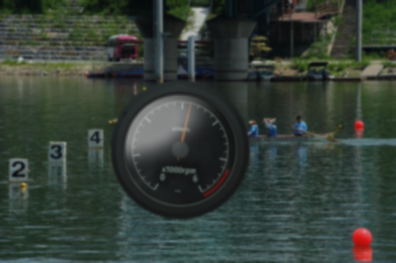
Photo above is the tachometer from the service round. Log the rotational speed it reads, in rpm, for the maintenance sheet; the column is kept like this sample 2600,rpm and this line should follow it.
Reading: 3200,rpm
